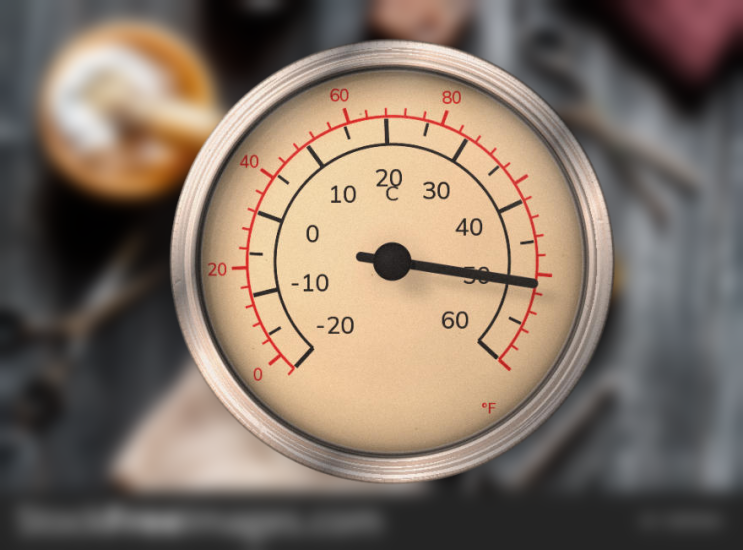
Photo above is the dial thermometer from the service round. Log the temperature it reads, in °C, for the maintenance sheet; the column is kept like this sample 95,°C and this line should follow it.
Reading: 50,°C
